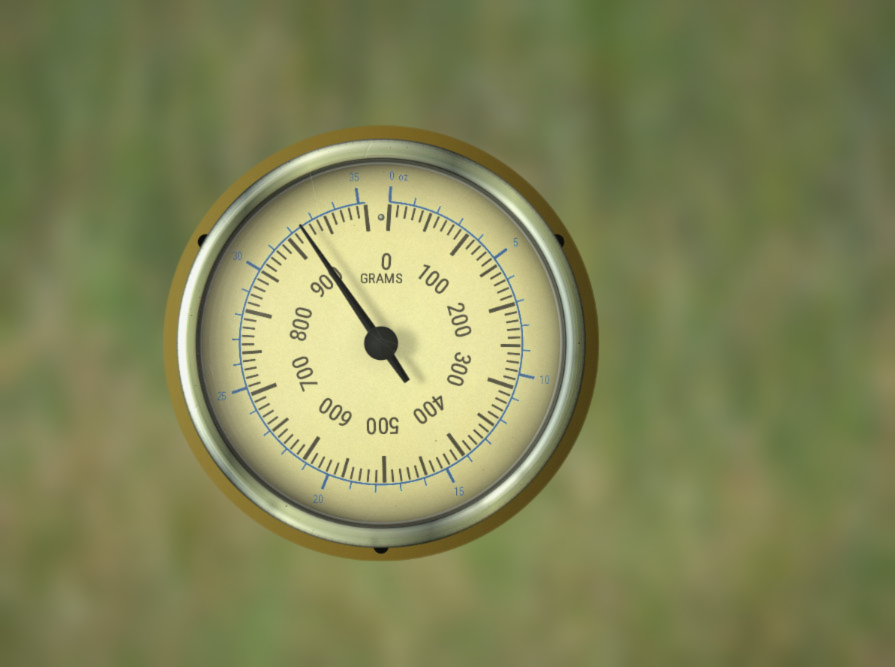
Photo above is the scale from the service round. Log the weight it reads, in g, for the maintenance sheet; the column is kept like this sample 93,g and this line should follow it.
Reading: 920,g
